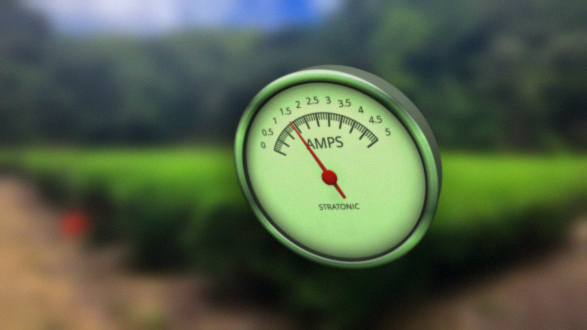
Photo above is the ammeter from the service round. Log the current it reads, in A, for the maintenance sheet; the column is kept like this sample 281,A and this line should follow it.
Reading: 1.5,A
